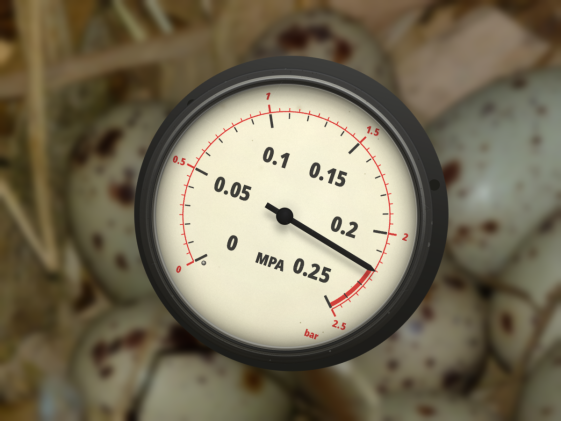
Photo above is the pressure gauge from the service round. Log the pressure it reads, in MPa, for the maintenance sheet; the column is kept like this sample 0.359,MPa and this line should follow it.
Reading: 0.22,MPa
